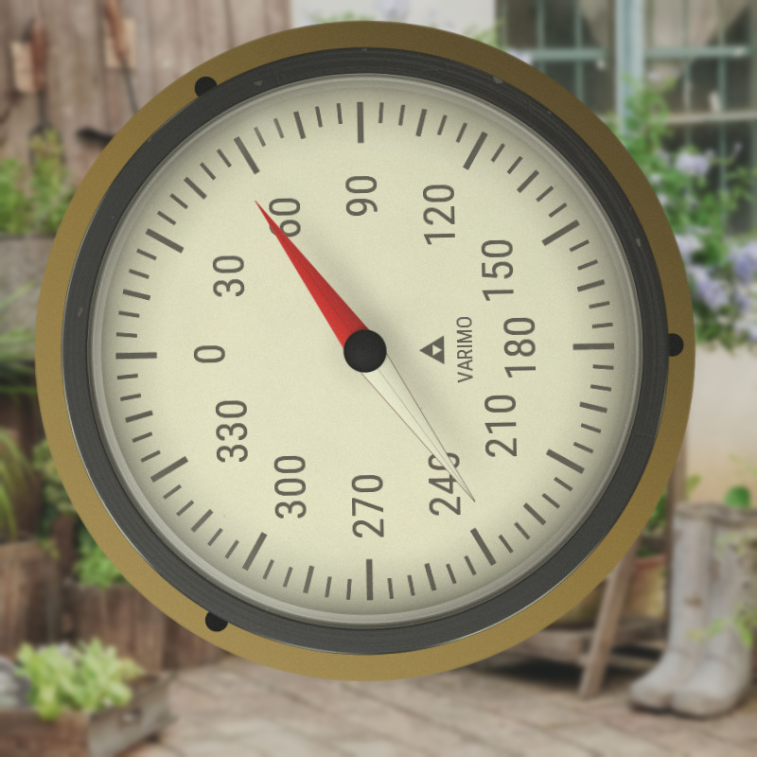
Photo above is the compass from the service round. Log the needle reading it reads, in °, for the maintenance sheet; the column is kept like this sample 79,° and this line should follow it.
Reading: 55,°
